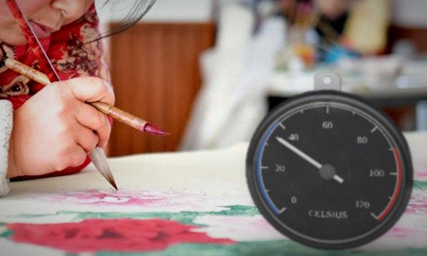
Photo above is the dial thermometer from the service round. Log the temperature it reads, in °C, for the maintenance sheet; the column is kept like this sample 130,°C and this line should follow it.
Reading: 35,°C
